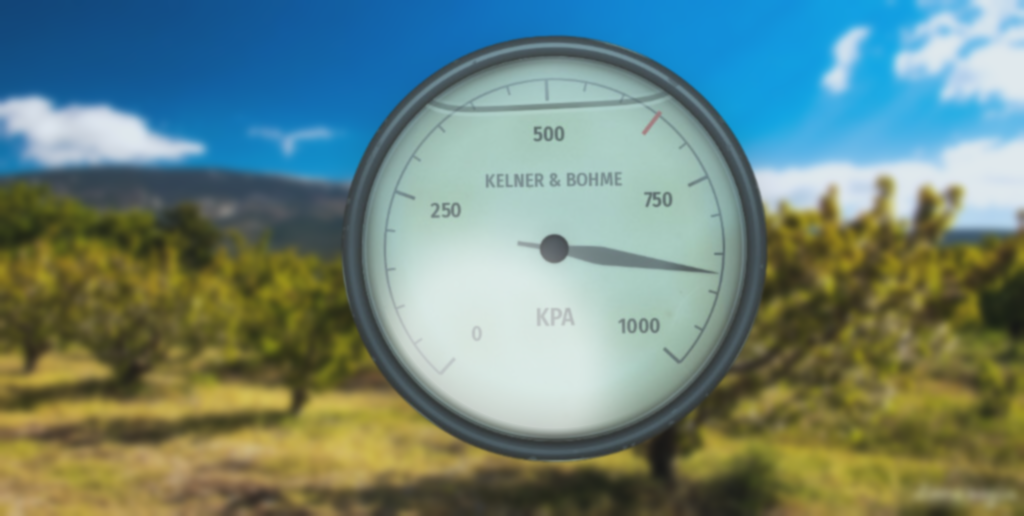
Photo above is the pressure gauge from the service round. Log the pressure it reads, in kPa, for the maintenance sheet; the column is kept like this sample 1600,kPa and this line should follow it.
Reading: 875,kPa
